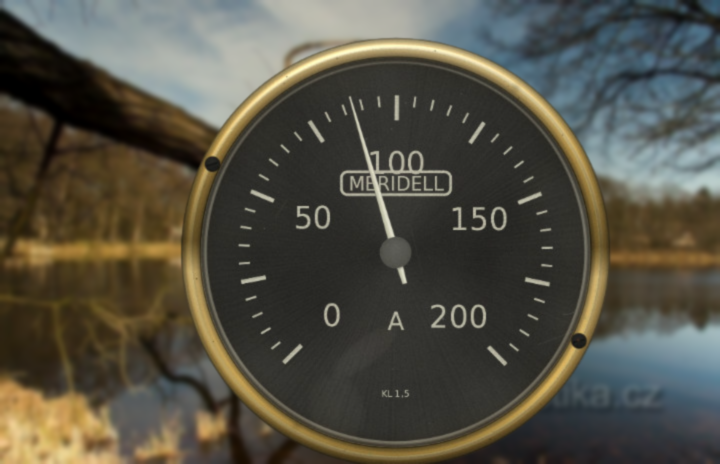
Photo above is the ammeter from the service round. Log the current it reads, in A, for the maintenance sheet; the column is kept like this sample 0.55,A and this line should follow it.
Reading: 87.5,A
